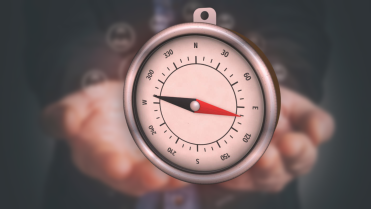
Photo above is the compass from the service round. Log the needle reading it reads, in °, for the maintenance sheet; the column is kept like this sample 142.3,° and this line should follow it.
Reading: 100,°
